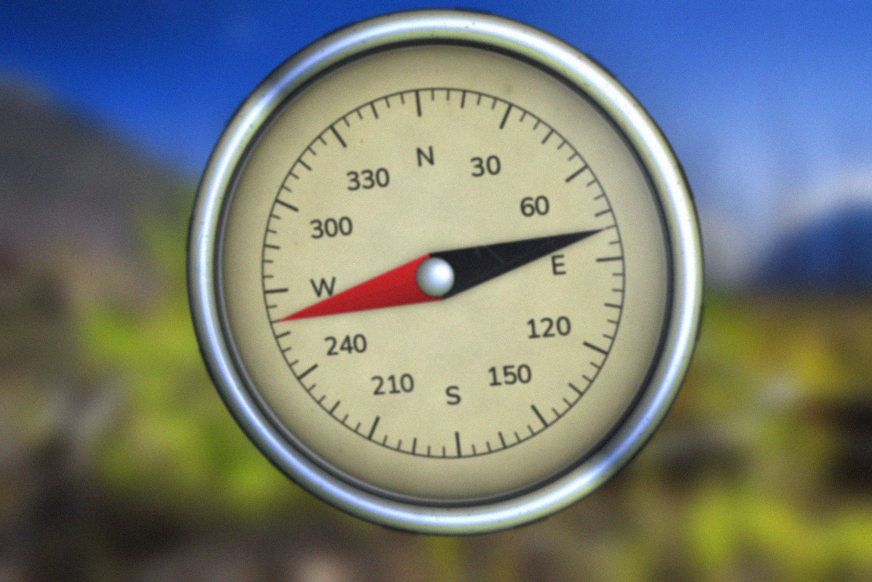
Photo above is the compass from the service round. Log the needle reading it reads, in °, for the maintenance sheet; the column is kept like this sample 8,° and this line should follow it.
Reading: 260,°
